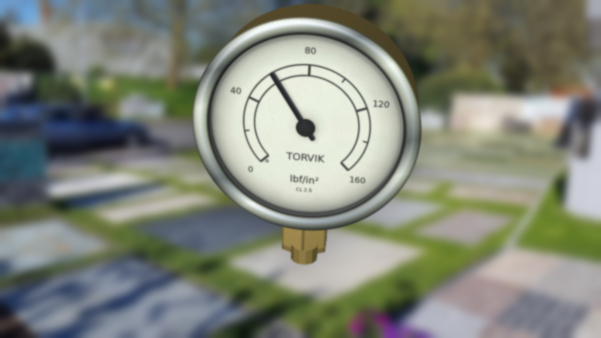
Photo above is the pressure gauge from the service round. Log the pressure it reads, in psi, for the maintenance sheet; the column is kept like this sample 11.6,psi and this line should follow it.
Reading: 60,psi
